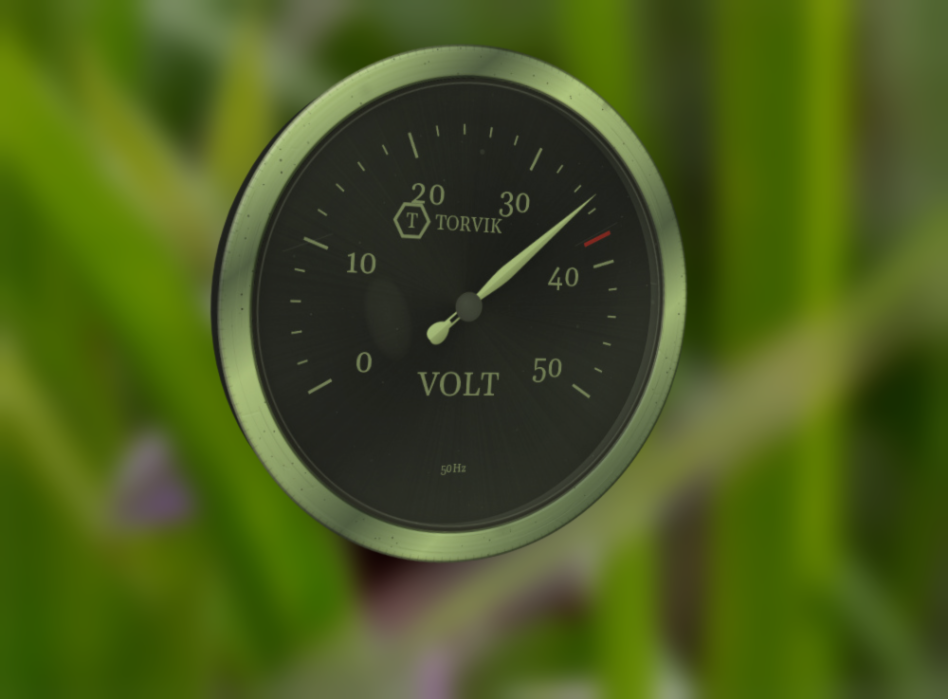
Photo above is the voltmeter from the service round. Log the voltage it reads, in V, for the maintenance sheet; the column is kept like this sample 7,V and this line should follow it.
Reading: 35,V
